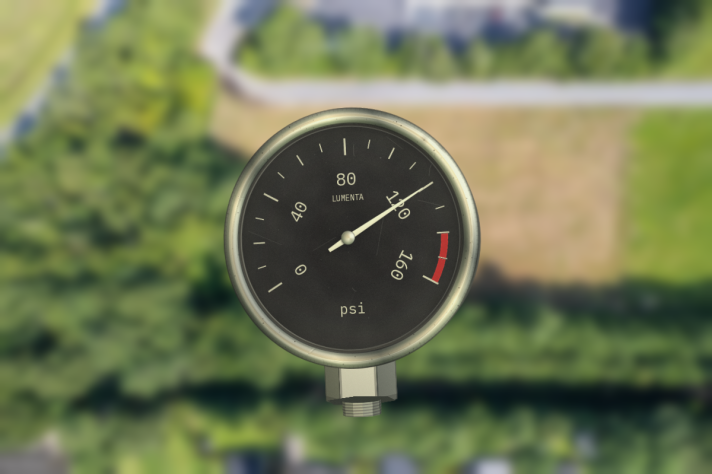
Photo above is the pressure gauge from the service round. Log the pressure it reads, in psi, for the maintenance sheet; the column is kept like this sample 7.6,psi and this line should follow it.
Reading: 120,psi
